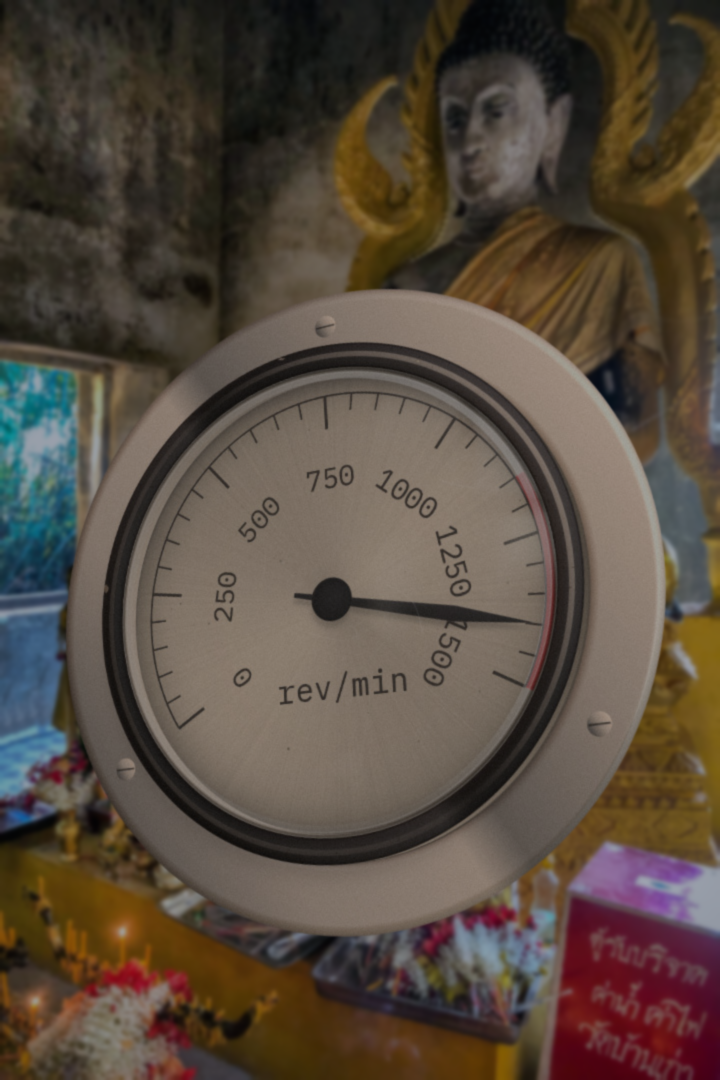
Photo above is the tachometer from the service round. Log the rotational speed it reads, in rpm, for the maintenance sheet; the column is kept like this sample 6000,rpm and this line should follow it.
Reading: 1400,rpm
